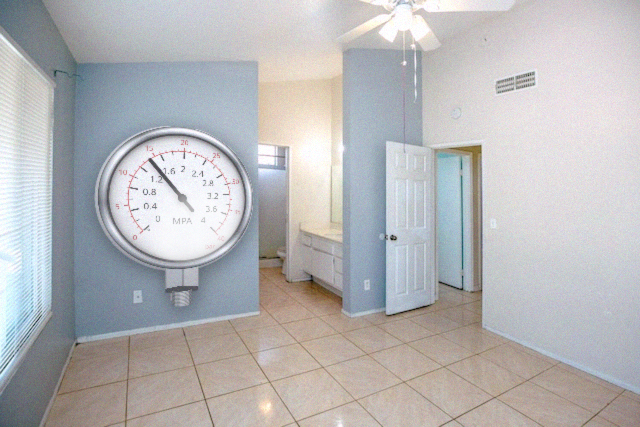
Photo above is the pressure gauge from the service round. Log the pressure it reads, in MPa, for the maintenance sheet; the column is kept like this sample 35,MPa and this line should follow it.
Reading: 1.4,MPa
